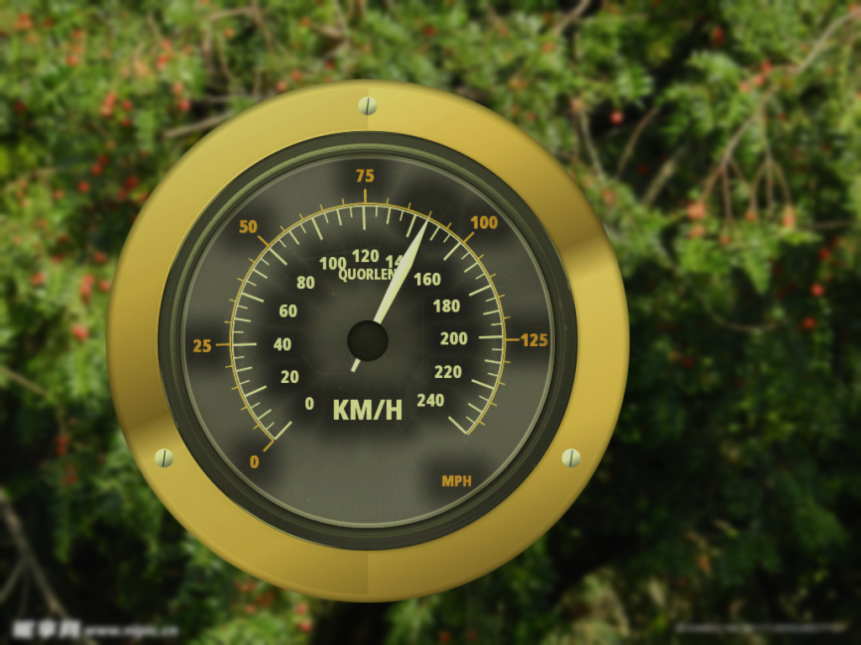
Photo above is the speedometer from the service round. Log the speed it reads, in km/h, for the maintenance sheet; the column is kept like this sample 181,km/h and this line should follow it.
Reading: 145,km/h
